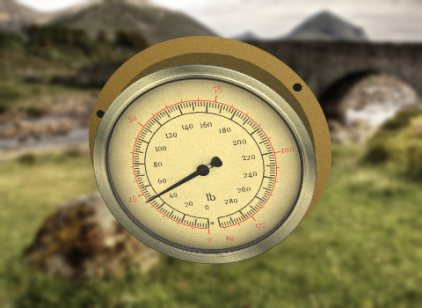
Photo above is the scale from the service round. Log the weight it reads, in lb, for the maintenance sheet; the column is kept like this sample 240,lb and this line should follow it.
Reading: 50,lb
